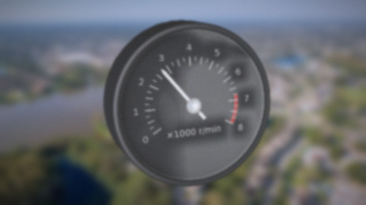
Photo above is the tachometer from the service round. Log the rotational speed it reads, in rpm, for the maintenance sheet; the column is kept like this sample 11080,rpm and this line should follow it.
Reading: 2750,rpm
